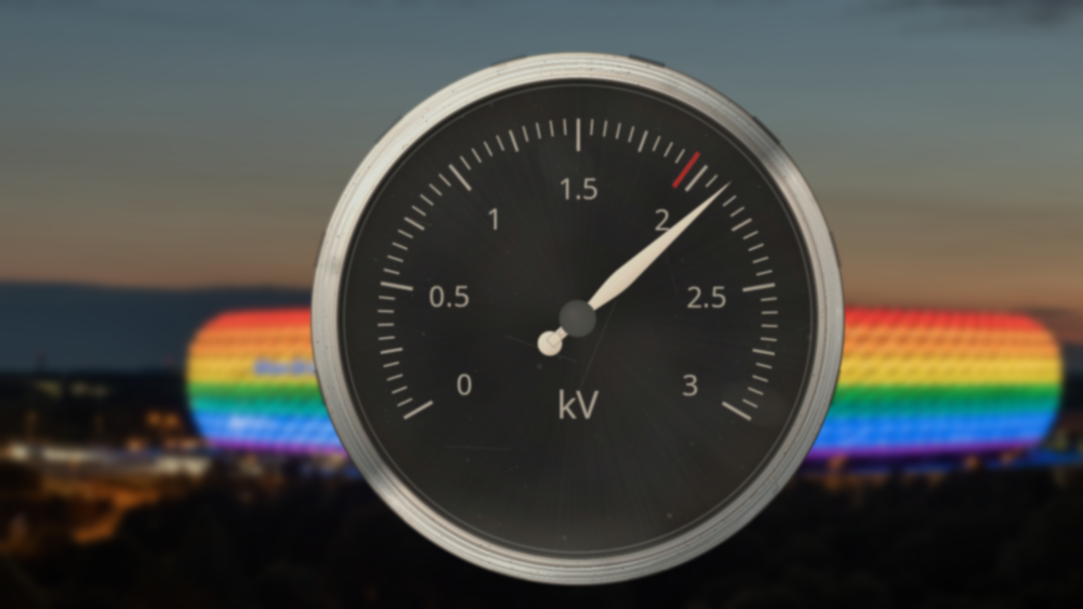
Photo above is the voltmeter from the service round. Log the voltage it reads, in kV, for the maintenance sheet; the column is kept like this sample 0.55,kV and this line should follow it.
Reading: 2.1,kV
